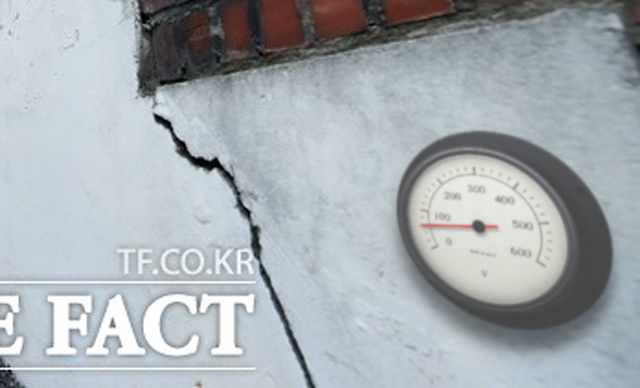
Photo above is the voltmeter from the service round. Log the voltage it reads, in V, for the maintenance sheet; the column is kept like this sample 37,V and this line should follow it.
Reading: 60,V
